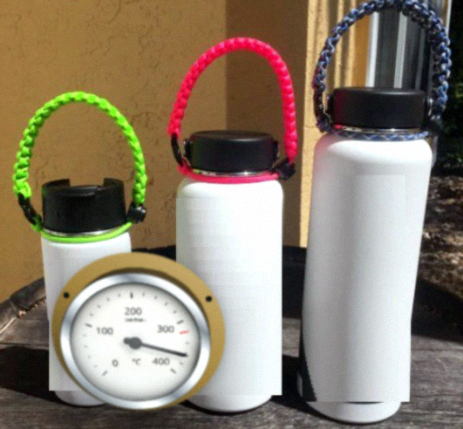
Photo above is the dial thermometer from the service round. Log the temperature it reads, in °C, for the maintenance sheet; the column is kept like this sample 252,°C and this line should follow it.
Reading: 360,°C
